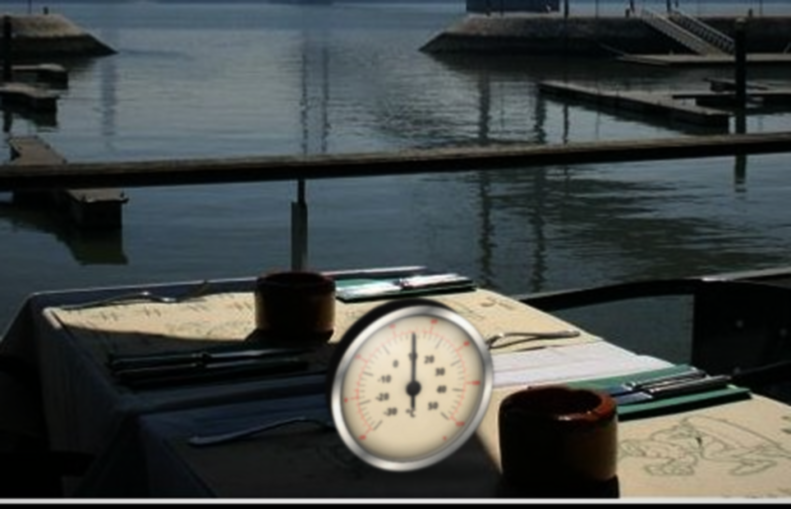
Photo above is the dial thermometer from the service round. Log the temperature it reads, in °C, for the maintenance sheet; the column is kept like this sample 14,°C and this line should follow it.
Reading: 10,°C
